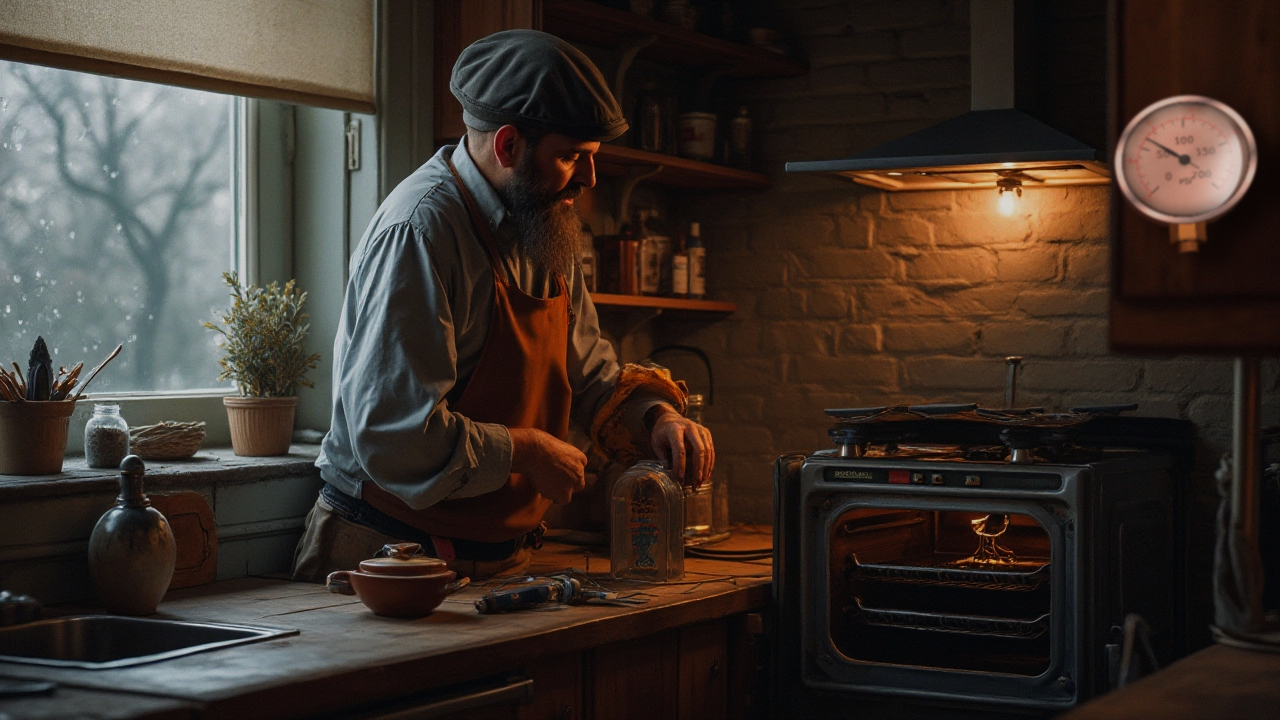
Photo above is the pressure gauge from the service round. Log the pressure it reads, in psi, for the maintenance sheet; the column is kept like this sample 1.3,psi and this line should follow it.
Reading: 60,psi
